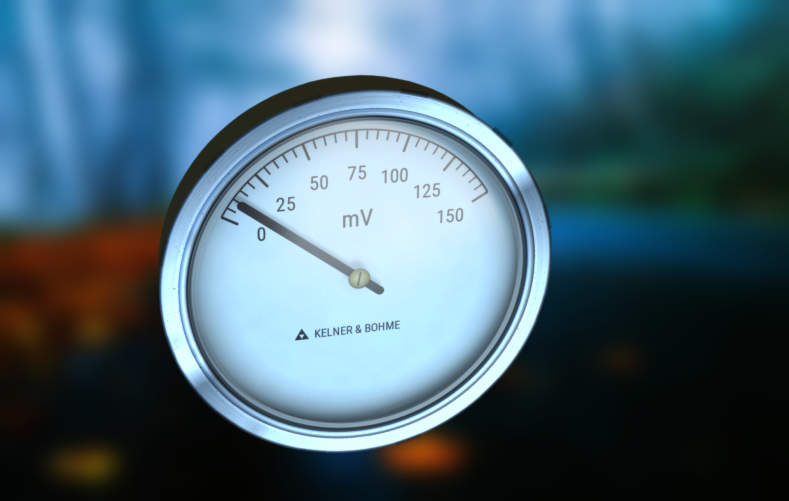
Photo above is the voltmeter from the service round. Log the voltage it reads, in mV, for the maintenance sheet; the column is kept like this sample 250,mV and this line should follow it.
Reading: 10,mV
